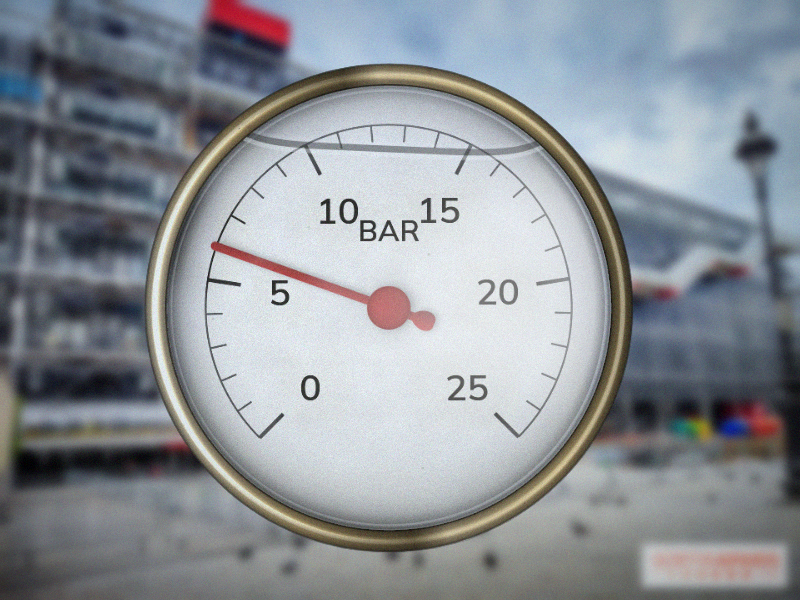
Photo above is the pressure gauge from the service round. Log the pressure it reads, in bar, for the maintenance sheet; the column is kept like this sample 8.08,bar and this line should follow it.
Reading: 6,bar
